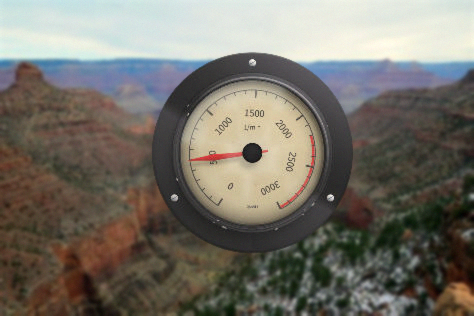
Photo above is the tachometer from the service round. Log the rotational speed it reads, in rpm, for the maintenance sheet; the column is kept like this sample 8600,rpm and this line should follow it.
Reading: 500,rpm
